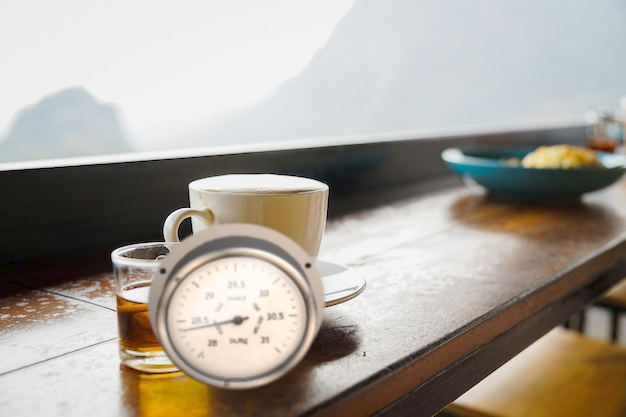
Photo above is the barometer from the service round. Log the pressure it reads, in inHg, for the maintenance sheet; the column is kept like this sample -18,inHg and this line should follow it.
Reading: 28.4,inHg
